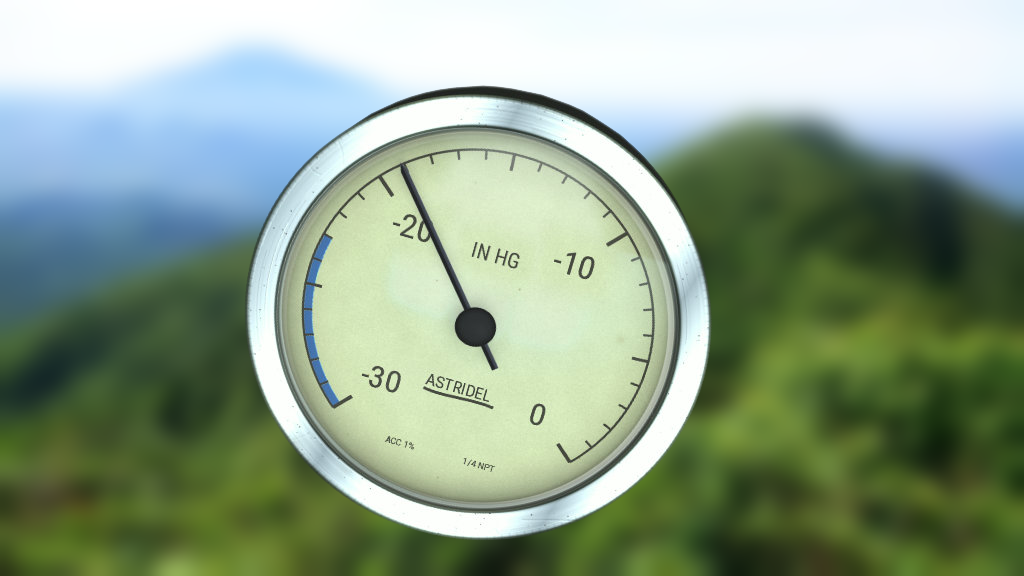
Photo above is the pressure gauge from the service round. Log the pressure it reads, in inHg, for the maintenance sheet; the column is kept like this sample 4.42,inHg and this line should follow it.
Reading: -19,inHg
